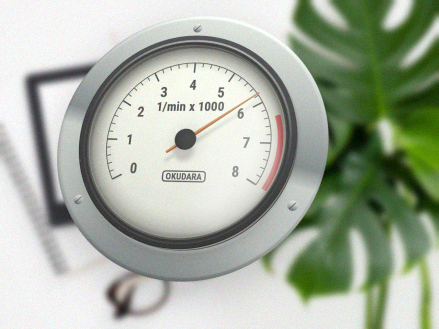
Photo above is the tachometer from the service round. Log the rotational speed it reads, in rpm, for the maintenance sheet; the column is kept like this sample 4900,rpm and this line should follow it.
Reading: 5800,rpm
